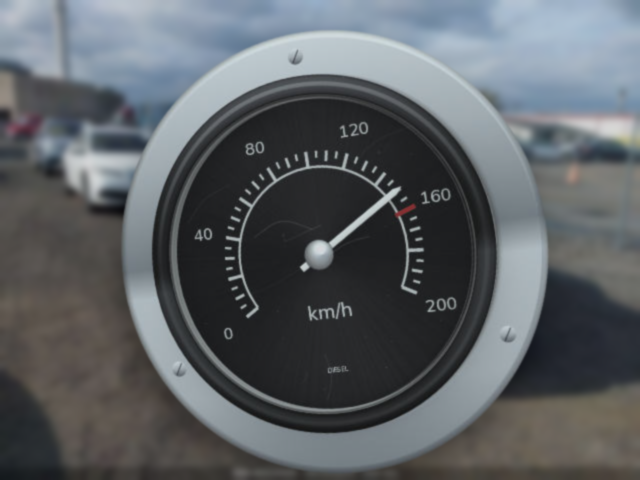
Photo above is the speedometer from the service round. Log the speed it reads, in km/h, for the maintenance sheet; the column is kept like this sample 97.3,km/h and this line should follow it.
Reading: 150,km/h
